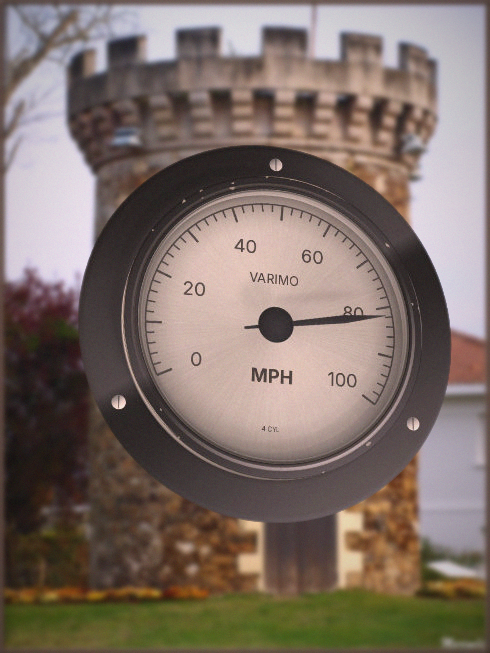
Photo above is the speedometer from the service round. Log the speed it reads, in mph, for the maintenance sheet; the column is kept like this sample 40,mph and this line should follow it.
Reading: 82,mph
